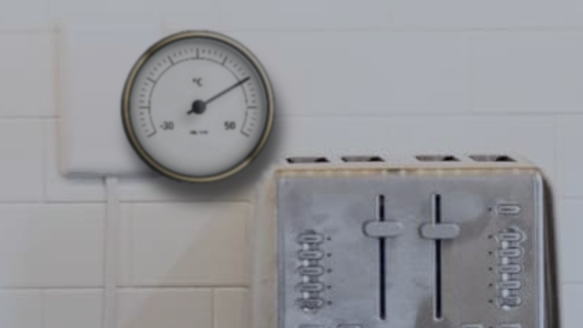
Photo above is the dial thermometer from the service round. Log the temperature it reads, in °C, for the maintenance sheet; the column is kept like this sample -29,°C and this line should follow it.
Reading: 30,°C
